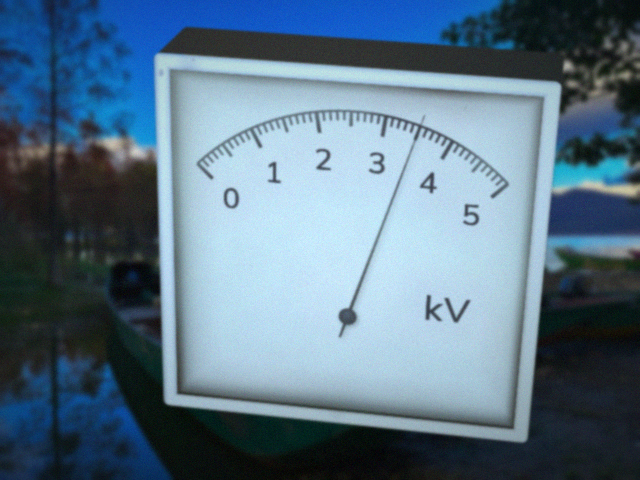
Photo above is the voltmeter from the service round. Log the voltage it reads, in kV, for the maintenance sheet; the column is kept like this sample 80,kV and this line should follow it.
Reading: 3.5,kV
